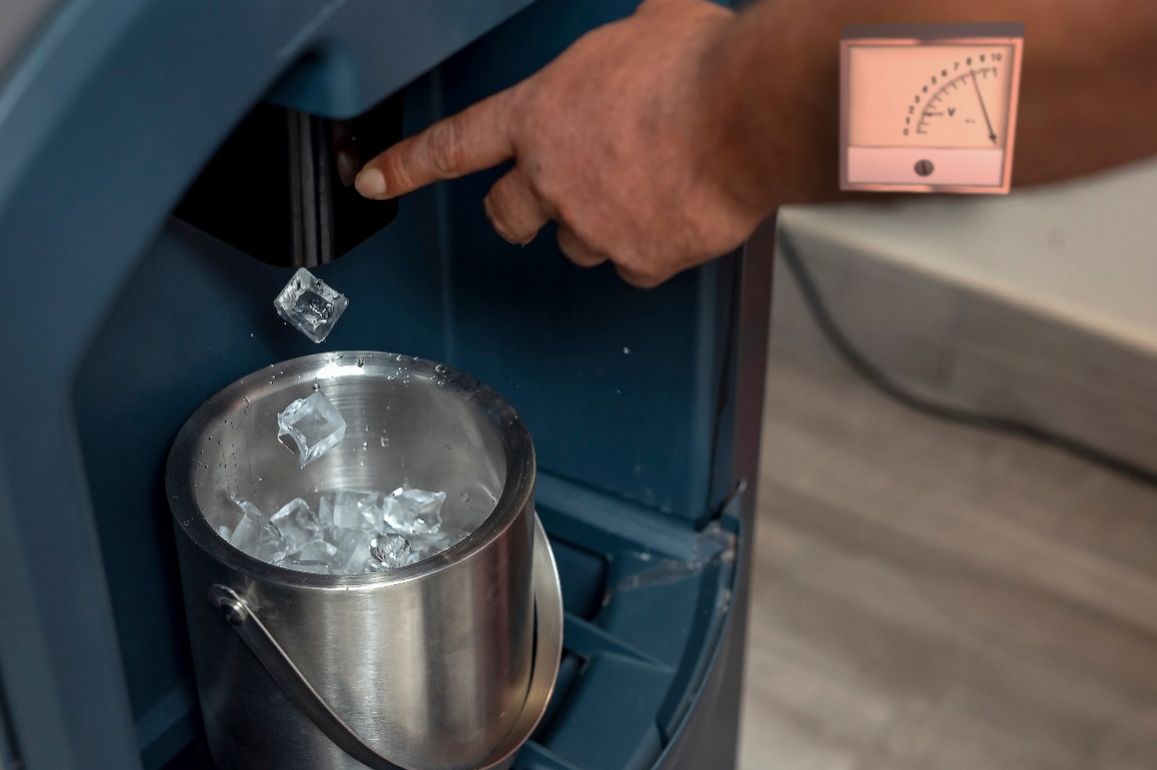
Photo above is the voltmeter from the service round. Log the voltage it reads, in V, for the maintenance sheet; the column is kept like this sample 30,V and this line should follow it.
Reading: 8,V
